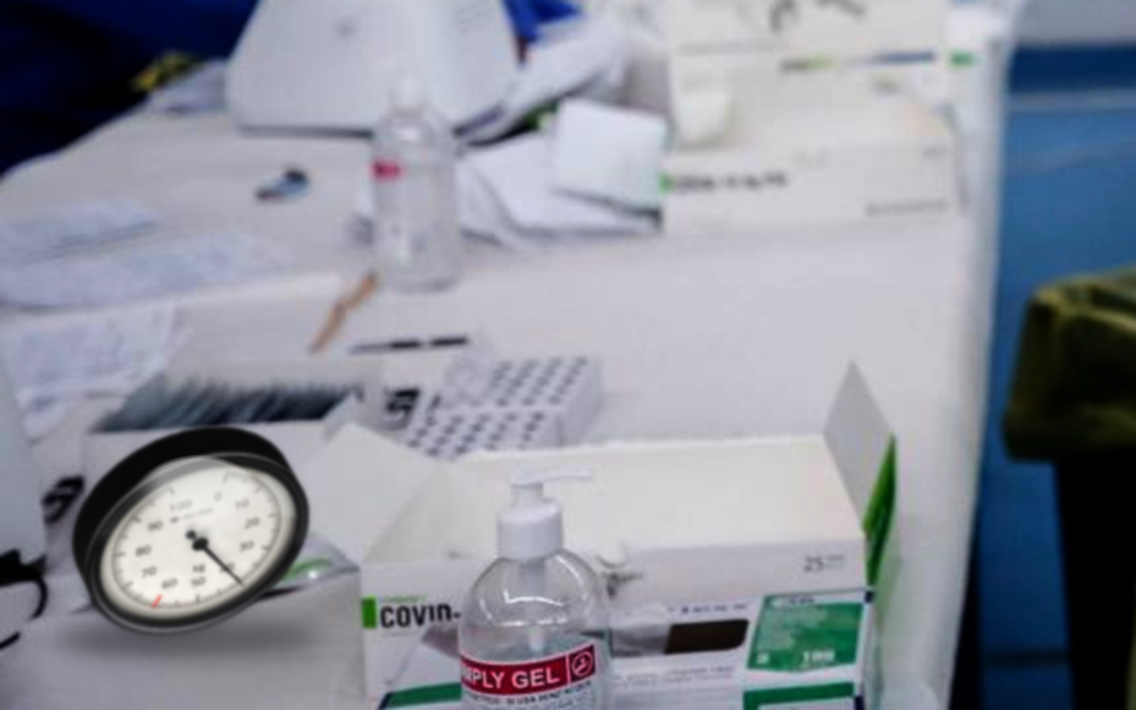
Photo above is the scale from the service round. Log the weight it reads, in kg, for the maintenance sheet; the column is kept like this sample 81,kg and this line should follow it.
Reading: 40,kg
